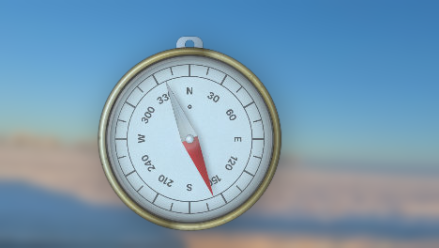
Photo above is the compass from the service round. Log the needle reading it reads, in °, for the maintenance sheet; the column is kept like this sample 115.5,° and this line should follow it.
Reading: 157.5,°
